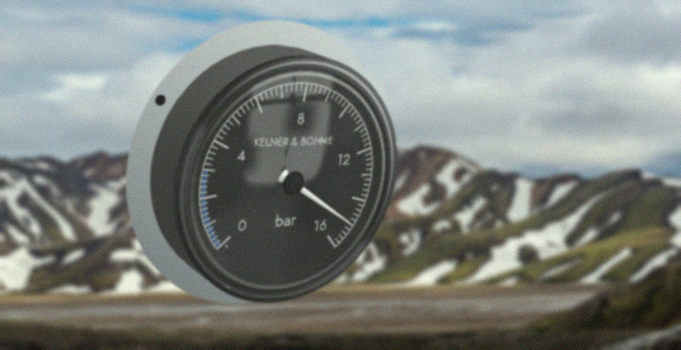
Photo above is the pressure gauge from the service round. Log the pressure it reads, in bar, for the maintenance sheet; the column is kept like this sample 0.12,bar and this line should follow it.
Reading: 15,bar
